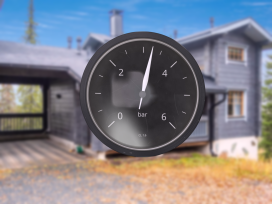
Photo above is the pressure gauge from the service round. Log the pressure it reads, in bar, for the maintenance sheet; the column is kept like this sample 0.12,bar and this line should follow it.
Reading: 3.25,bar
